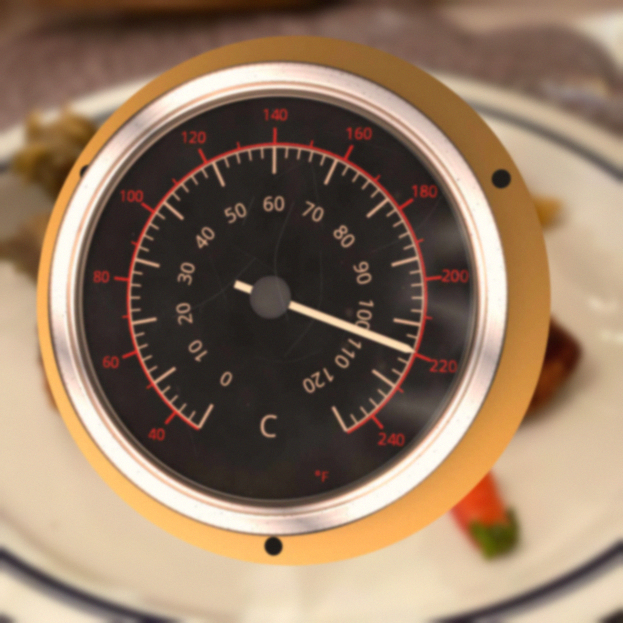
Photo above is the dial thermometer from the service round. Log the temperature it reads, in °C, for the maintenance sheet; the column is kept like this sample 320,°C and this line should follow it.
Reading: 104,°C
